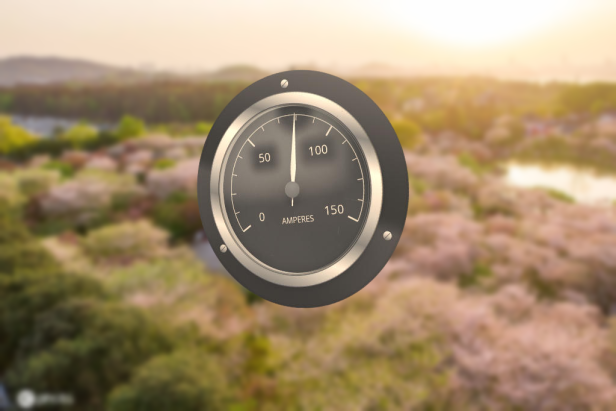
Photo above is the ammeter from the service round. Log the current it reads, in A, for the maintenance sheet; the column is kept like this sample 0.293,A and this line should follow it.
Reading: 80,A
